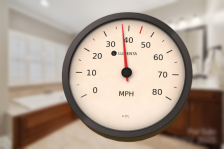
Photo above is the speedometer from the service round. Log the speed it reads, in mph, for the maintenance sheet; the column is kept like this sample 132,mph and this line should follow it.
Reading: 37.5,mph
